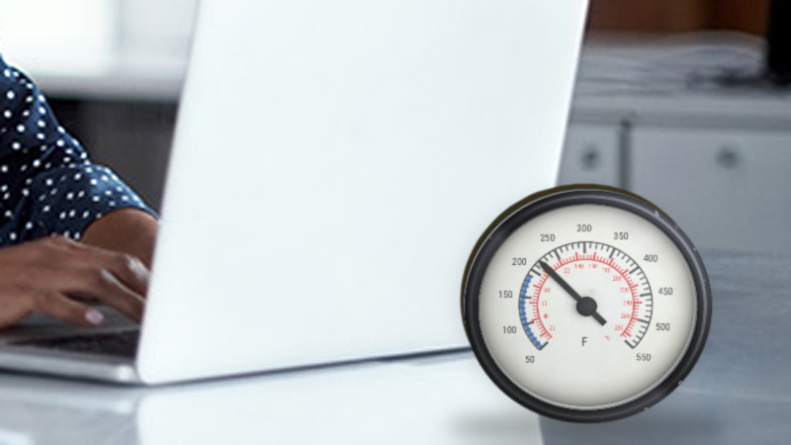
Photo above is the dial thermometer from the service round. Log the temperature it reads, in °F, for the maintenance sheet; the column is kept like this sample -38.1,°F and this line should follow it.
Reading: 220,°F
